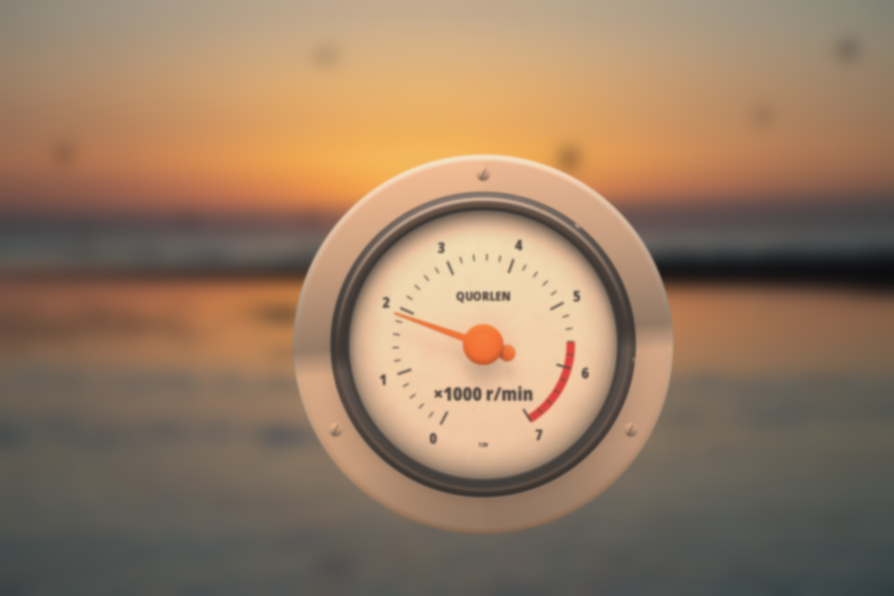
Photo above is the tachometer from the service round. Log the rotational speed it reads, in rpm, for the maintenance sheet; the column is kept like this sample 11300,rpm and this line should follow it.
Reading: 1900,rpm
